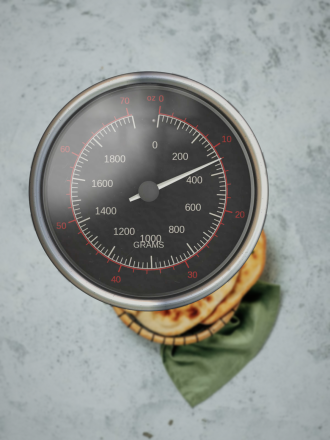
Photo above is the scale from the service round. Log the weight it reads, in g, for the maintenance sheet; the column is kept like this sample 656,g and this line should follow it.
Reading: 340,g
